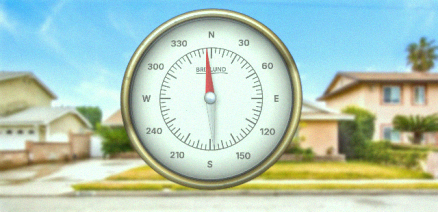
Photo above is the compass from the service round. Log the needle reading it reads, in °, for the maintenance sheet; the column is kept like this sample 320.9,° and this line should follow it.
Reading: 355,°
